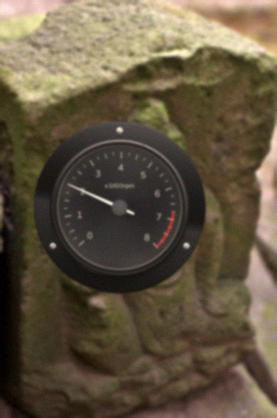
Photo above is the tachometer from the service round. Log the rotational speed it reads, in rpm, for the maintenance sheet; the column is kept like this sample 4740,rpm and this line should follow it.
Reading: 2000,rpm
